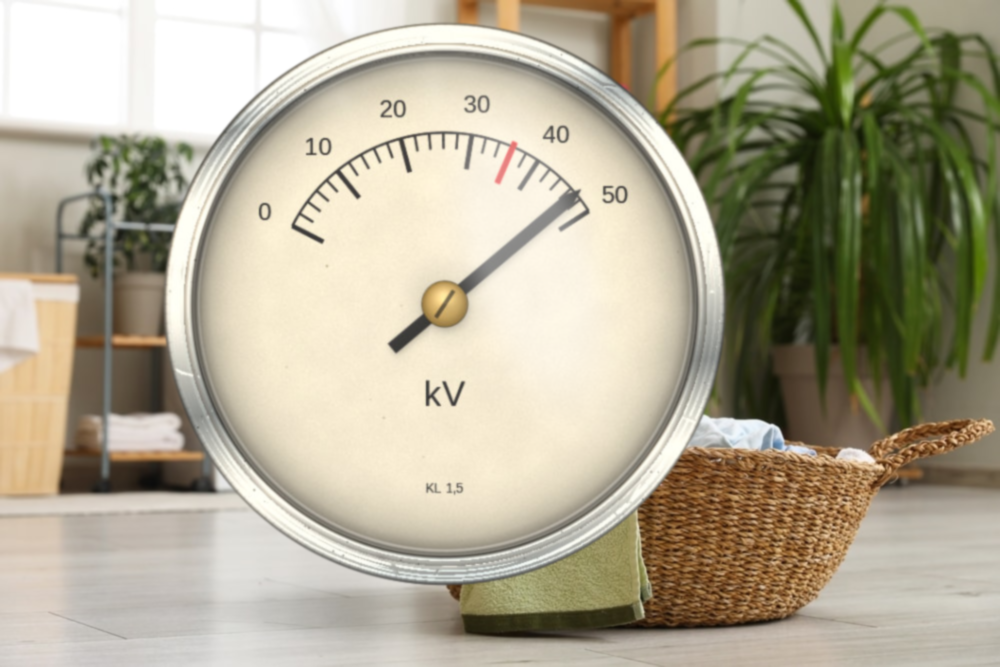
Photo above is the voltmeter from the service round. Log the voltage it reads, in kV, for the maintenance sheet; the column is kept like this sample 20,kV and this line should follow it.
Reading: 47,kV
